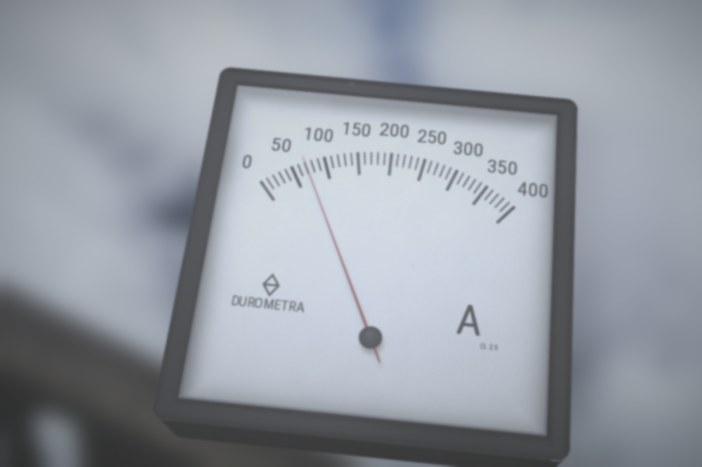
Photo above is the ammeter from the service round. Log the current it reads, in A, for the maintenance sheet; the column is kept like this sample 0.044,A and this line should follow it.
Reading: 70,A
